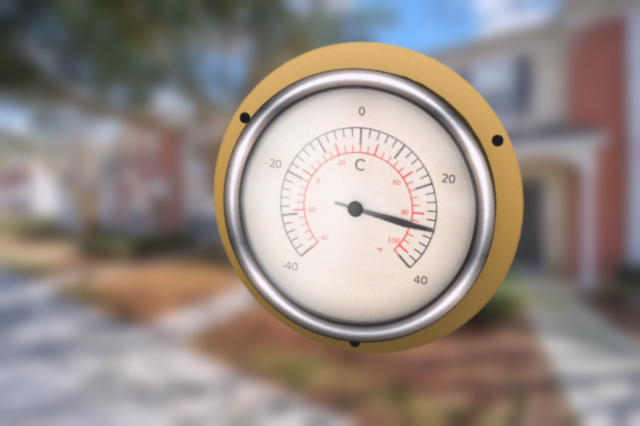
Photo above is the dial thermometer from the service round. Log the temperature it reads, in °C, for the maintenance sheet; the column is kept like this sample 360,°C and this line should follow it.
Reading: 30,°C
